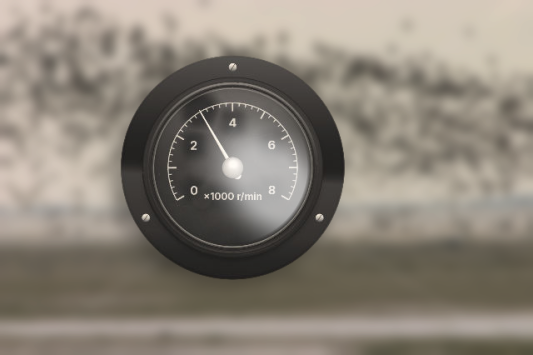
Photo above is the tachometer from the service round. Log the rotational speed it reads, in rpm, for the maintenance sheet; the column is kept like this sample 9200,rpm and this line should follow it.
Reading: 3000,rpm
